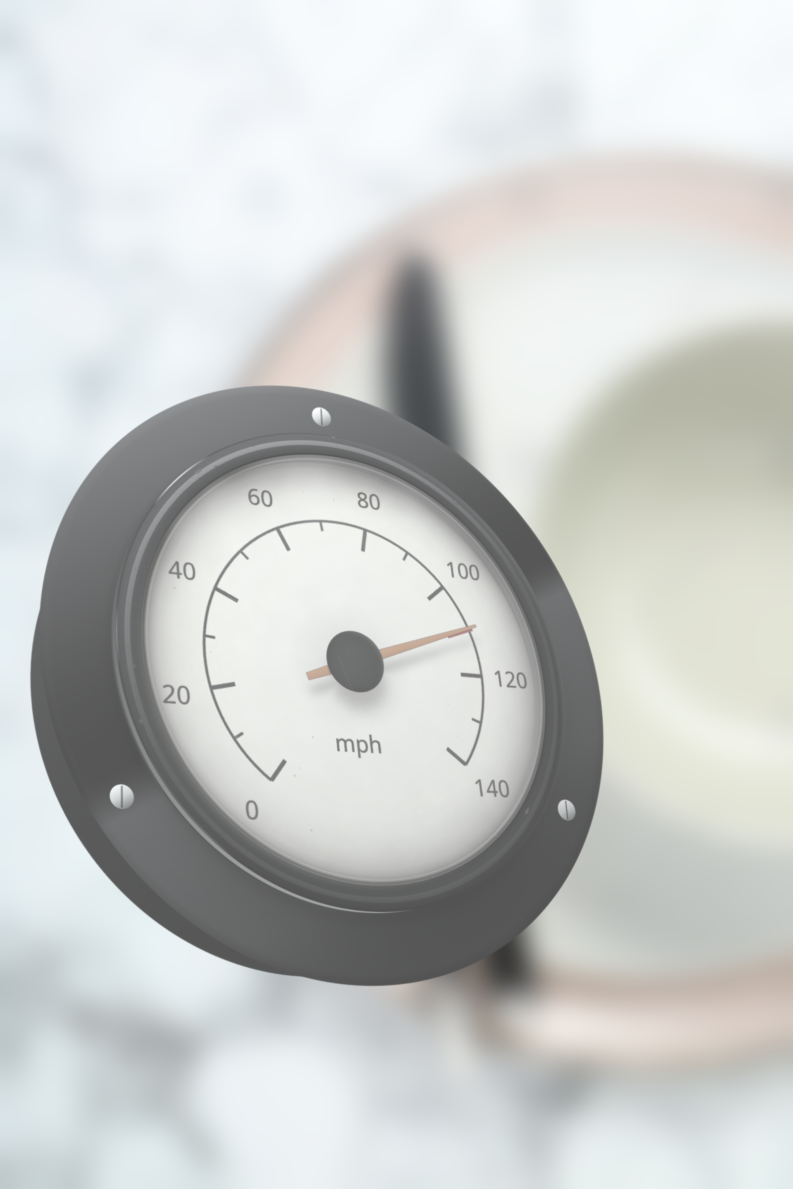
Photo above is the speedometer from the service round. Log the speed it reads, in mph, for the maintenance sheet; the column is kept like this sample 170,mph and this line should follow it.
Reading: 110,mph
